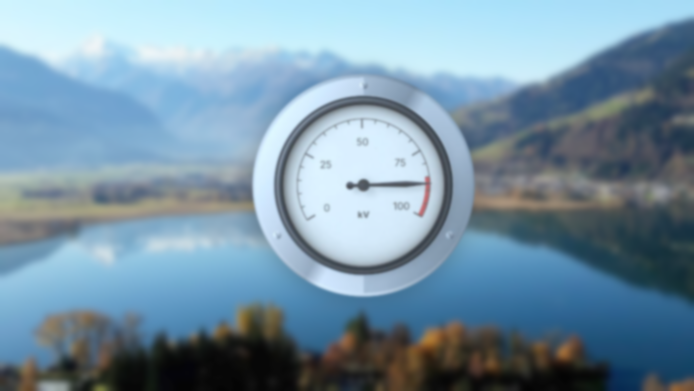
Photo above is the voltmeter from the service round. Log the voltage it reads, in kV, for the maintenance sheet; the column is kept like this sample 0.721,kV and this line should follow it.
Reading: 87.5,kV
